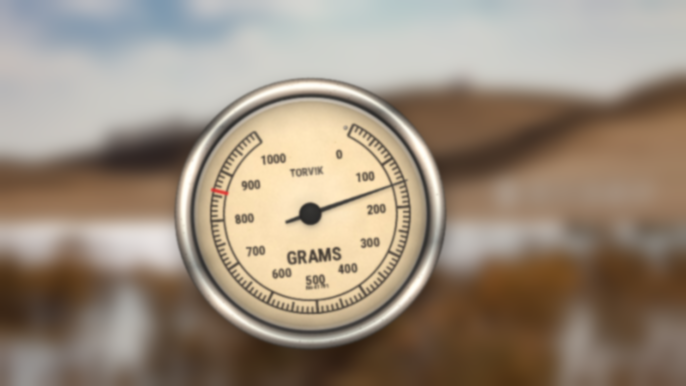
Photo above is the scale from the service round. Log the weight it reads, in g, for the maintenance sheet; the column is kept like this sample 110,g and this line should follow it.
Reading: 150,g
